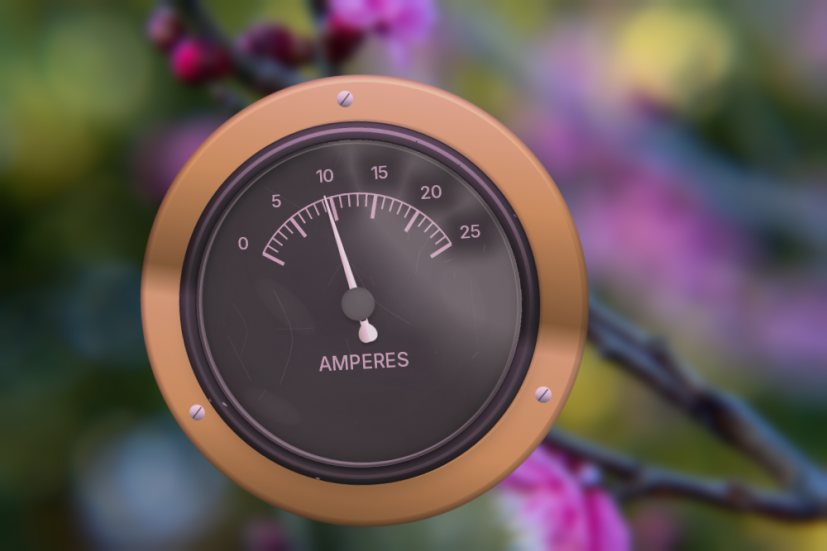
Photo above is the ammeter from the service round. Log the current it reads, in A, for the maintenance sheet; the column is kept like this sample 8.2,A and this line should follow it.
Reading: 9.5,A
